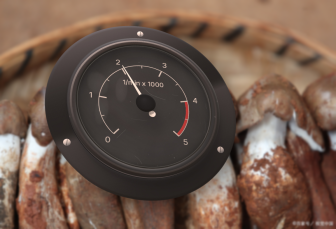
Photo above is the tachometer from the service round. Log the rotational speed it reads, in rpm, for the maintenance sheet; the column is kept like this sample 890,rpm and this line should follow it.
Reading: 2000,rpm
